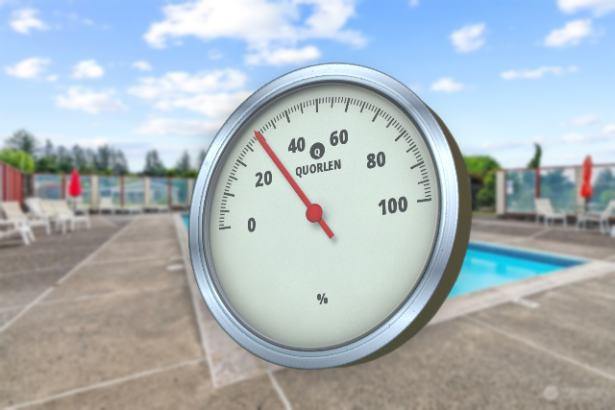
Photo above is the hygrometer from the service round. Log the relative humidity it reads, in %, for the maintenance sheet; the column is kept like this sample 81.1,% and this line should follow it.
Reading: 30,%
